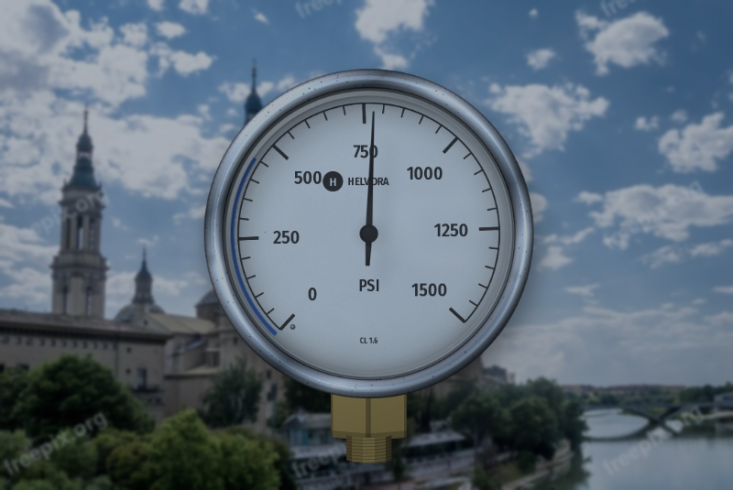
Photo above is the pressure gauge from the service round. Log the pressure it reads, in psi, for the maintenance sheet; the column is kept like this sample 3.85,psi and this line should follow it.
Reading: 775,psi
